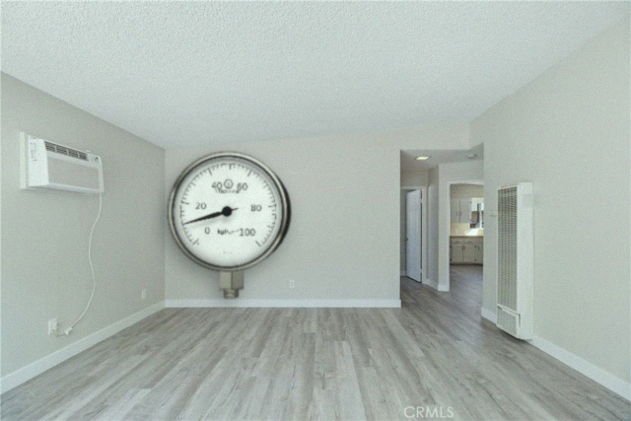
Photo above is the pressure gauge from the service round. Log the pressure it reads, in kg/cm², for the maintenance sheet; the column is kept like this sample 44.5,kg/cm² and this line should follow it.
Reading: 10,kg/cm²
